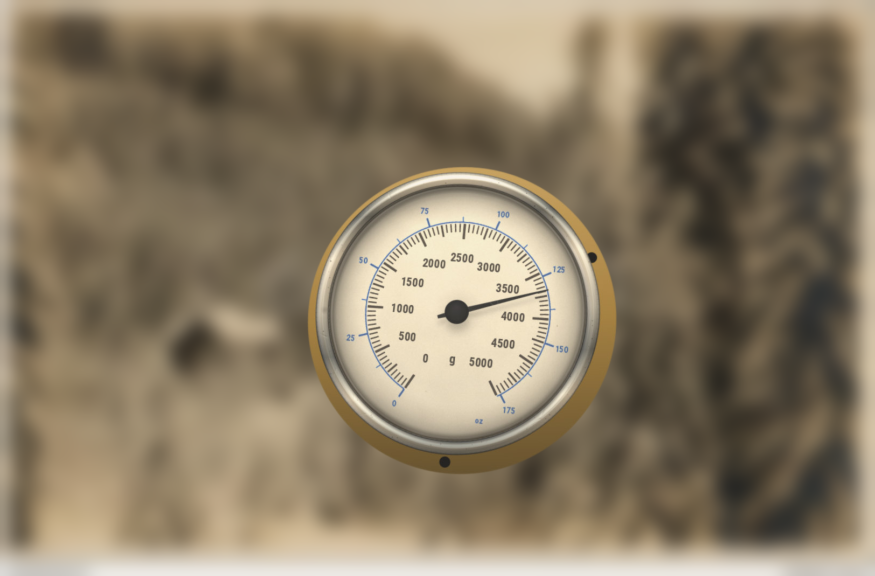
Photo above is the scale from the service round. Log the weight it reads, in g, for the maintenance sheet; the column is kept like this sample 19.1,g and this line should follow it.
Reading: 3700,g
